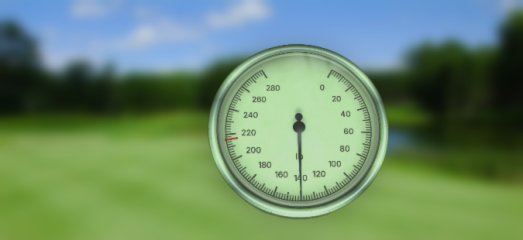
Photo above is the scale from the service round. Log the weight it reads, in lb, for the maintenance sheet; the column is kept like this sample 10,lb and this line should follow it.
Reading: 140,lb
